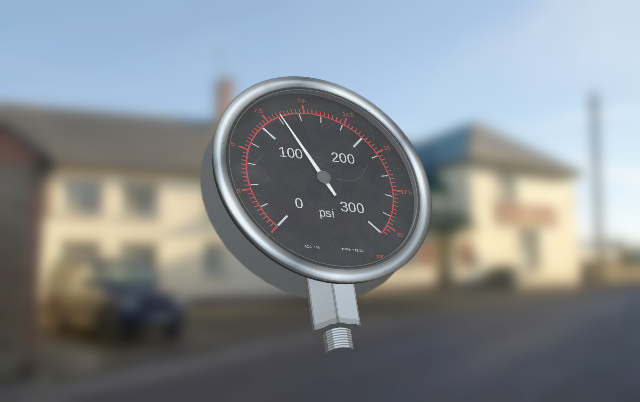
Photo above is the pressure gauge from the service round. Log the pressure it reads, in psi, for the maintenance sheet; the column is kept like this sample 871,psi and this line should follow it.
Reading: 120,psi
